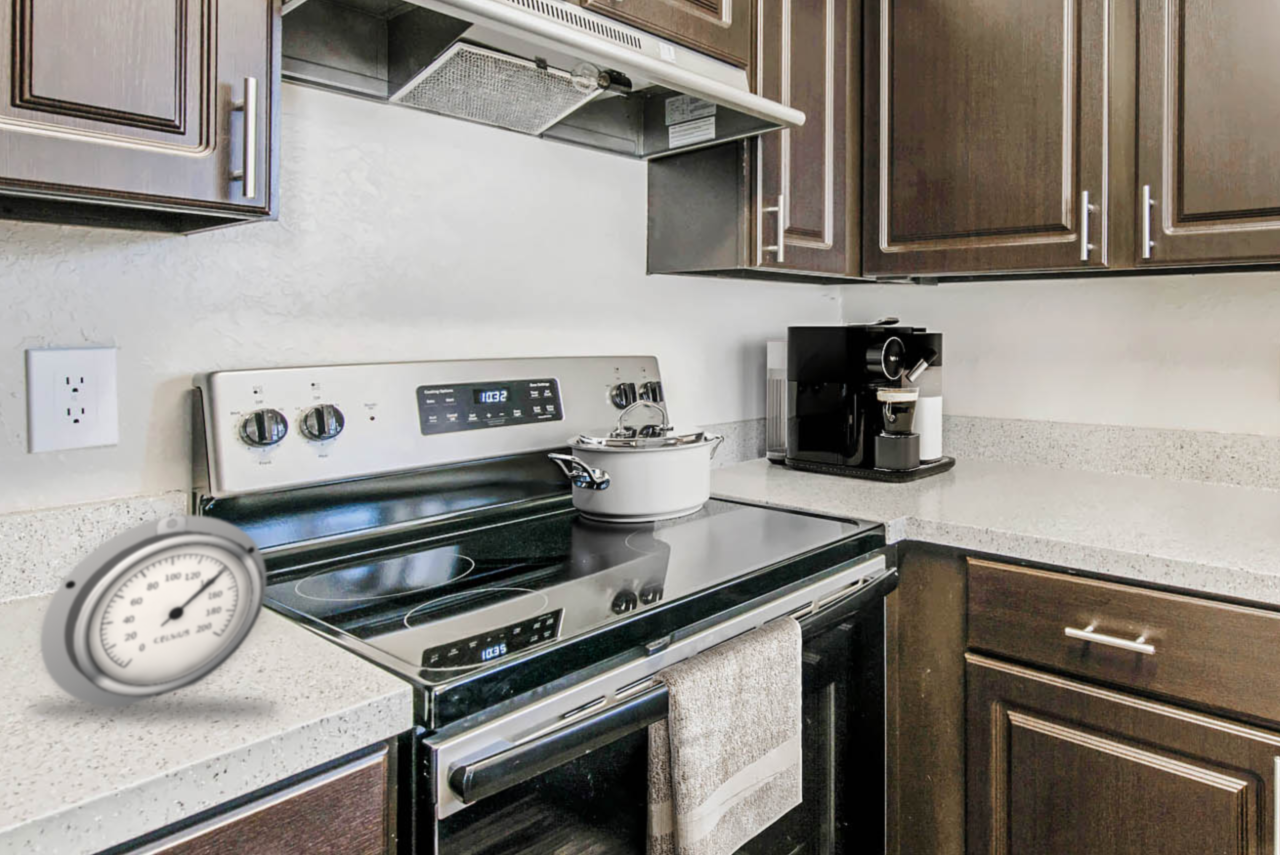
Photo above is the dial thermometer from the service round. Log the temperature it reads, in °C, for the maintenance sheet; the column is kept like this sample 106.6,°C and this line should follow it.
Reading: 140,°C
